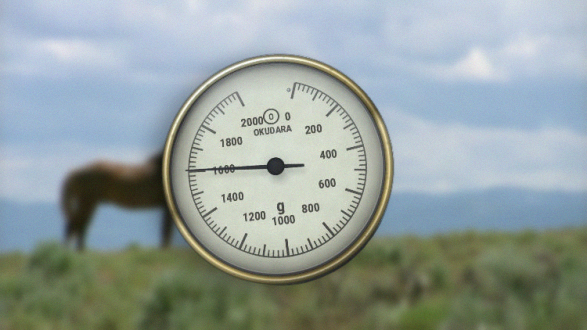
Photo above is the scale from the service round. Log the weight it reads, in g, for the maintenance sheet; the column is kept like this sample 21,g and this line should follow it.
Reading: 1600,g
